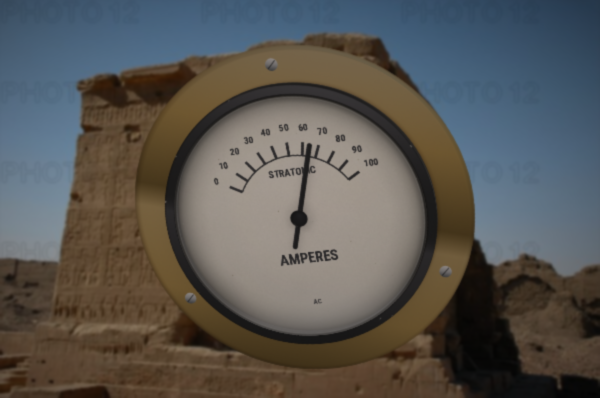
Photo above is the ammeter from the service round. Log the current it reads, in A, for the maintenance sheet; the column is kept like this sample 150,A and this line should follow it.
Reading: 65,A
